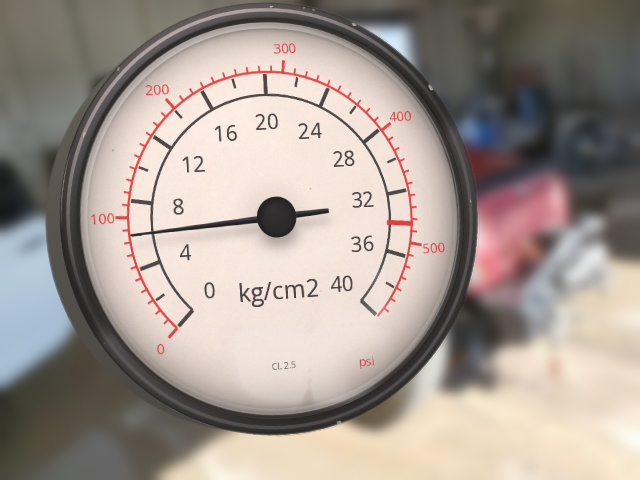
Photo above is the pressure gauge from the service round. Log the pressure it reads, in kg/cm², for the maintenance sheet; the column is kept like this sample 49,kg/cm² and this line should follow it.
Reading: 6,kg/cm²
